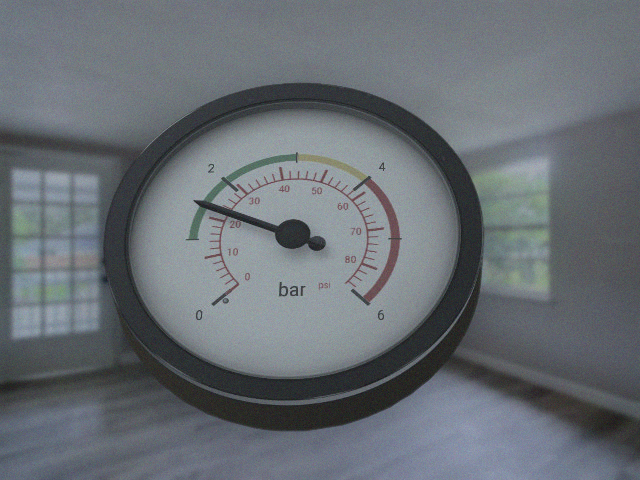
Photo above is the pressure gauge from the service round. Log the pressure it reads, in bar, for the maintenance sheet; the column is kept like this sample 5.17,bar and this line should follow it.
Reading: 1.5,bar
